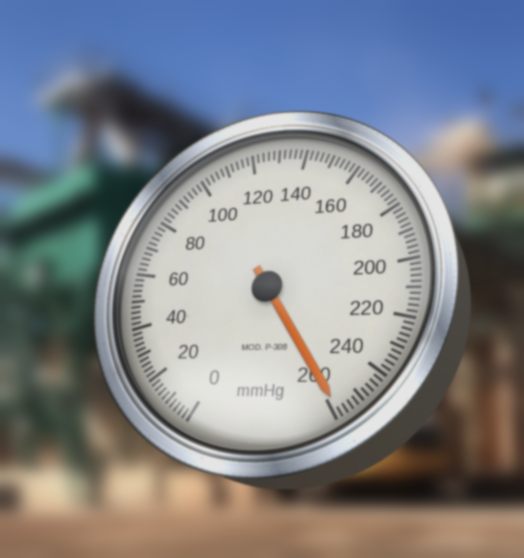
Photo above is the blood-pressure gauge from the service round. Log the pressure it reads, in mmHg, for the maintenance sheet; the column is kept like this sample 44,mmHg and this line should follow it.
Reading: 258,mmHg
